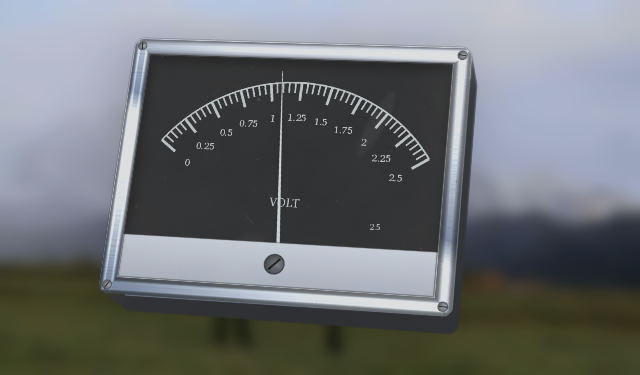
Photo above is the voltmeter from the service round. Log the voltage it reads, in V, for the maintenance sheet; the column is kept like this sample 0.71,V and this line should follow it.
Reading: 1.1,V
